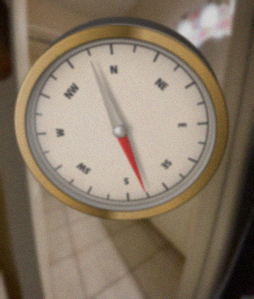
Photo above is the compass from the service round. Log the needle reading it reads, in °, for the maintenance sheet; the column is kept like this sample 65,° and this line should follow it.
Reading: 165,°
